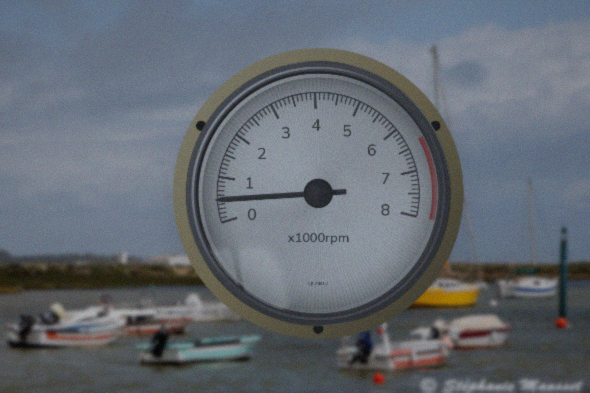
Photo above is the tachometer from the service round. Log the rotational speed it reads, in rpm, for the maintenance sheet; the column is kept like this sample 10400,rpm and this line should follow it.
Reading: 500,rpm
